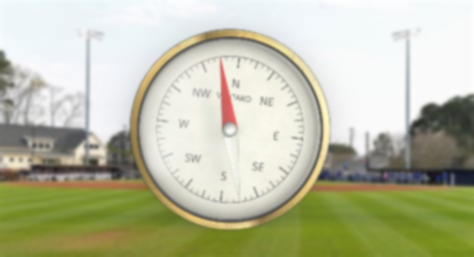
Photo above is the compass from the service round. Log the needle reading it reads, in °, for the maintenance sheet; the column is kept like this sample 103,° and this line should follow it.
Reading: 345,°
